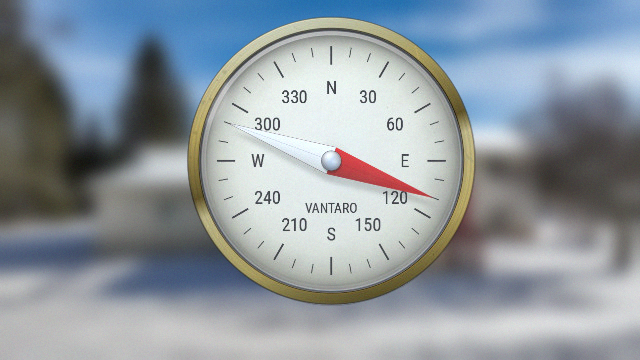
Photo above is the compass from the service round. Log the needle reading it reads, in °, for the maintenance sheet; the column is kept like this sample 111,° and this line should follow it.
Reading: 110,°
